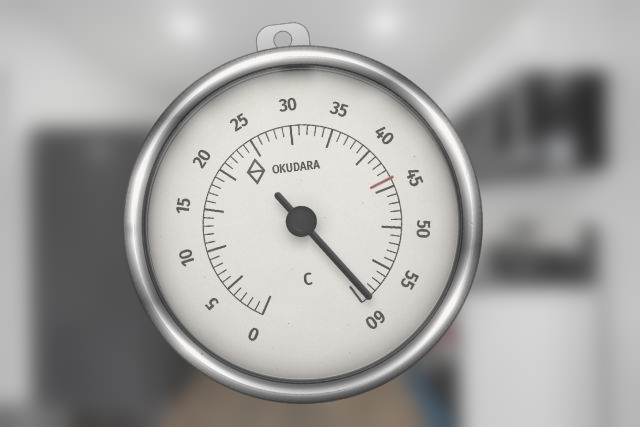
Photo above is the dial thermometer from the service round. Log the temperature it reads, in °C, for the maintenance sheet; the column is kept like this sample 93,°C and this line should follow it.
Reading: 59,°C
